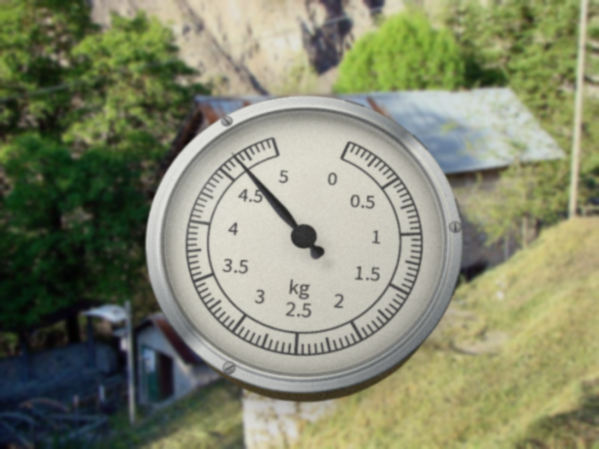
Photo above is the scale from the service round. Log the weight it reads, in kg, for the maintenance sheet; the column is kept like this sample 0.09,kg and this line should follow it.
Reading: 4.65,kg
